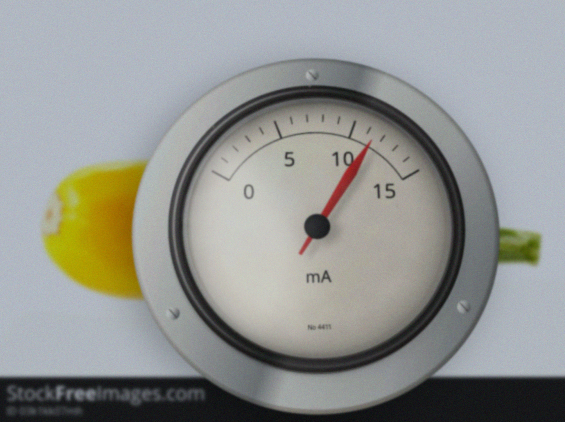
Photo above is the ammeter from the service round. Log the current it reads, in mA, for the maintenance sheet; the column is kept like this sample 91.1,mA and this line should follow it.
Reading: 11.5,mA
